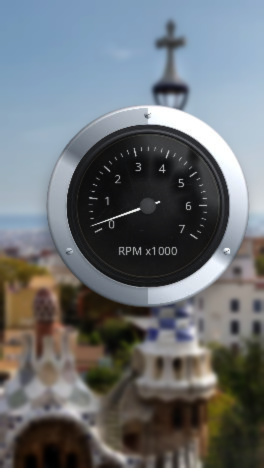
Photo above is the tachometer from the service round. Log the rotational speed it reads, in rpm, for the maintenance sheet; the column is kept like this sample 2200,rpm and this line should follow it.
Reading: 200,rpm
